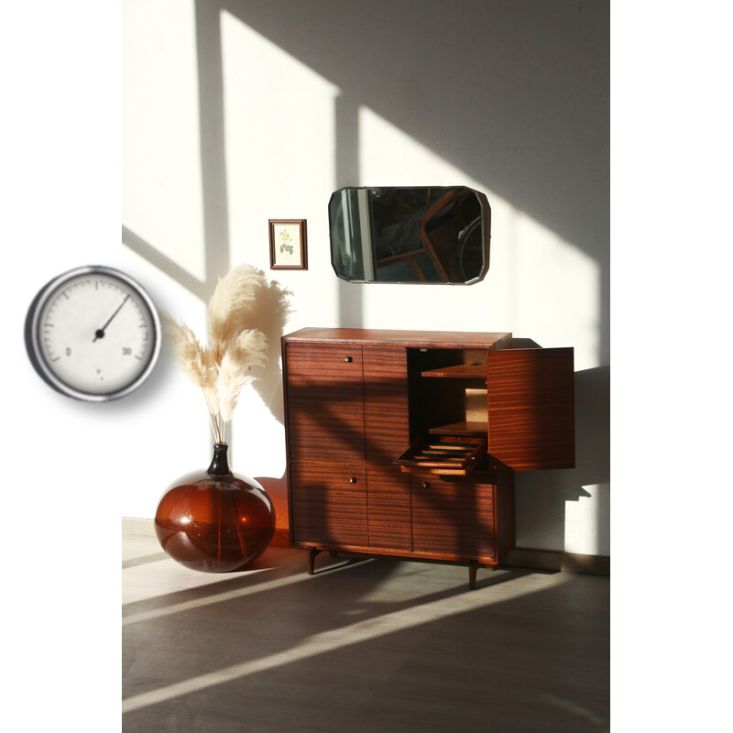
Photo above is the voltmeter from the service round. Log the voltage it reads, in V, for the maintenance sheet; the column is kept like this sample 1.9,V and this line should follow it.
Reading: 20,V
